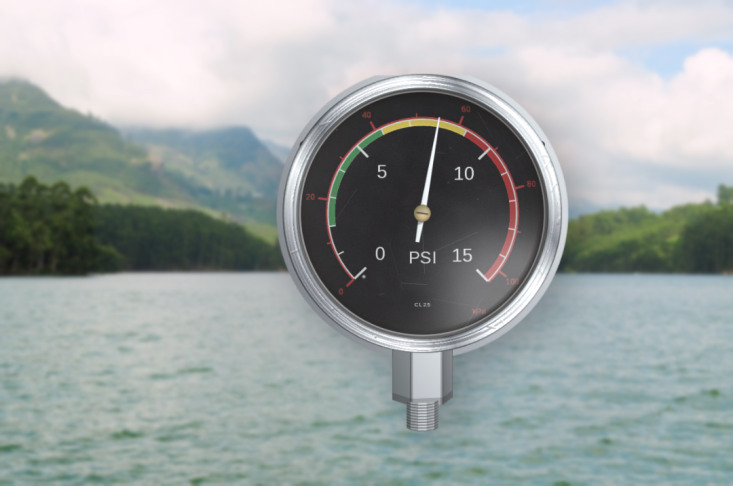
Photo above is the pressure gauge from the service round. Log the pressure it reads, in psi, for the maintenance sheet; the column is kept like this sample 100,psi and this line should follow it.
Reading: 8,psi
